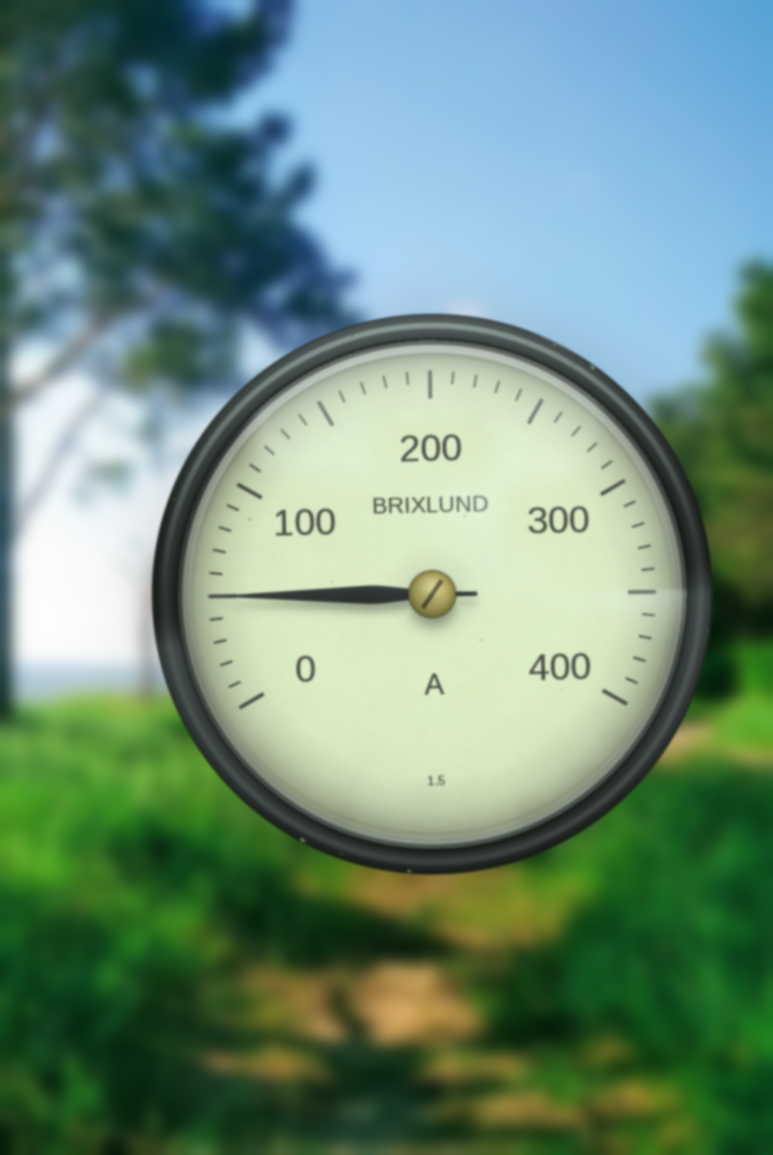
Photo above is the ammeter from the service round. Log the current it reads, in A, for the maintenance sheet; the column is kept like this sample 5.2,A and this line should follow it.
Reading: 50,A
